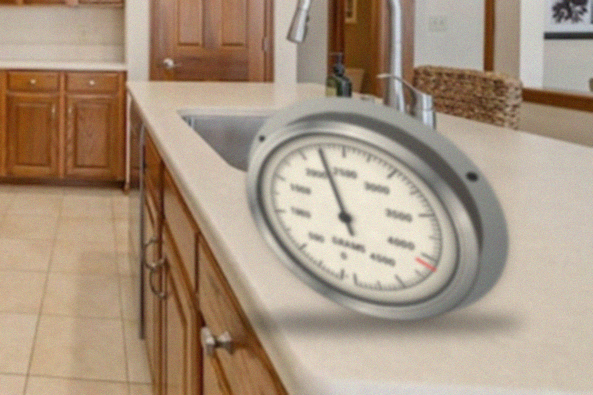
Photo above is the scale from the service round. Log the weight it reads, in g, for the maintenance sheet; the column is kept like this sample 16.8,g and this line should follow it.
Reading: 2250,g
